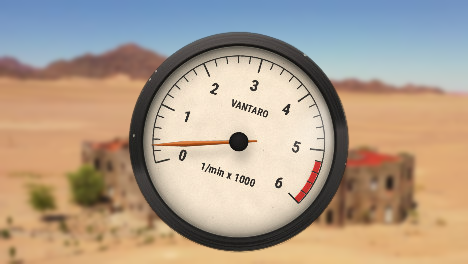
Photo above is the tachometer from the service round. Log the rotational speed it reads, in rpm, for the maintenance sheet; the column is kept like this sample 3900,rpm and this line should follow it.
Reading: 300,rpm
